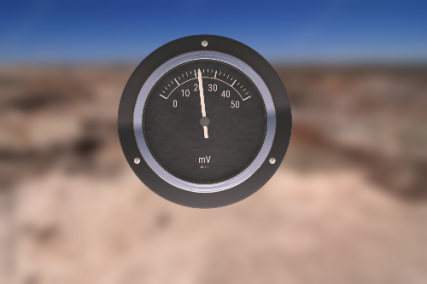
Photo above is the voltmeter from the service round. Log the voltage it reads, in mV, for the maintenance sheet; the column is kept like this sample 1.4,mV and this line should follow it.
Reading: 22,mV
